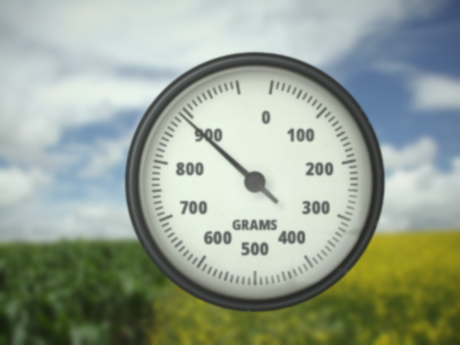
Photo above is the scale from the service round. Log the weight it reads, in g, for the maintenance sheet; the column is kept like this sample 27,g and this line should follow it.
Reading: 890,g
